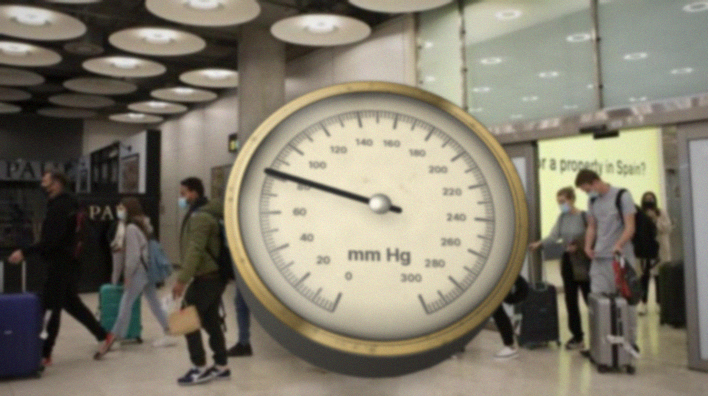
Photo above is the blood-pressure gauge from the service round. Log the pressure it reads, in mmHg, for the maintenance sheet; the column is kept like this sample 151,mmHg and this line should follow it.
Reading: 80,mmHg
